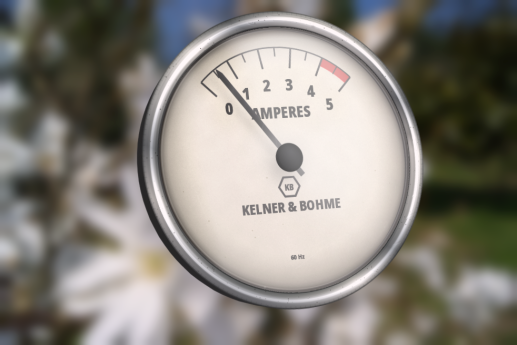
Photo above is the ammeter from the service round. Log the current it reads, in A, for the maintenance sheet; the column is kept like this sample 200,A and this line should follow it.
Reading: 0.5,A
